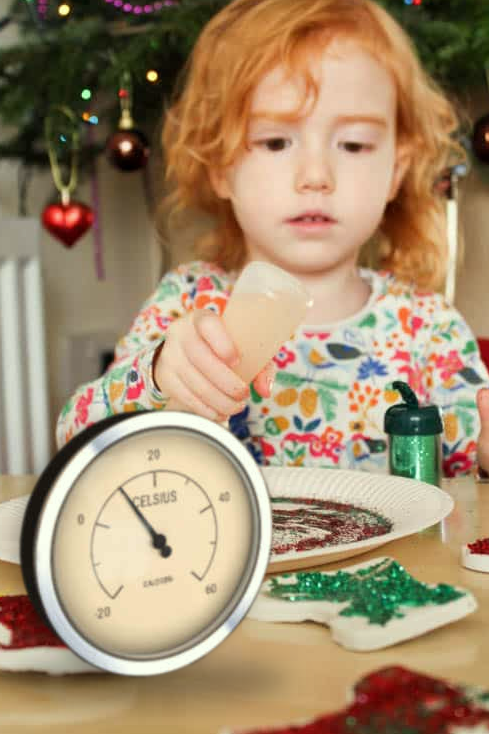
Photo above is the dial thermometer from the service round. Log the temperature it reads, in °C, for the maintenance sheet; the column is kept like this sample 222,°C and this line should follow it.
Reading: 10,°C
